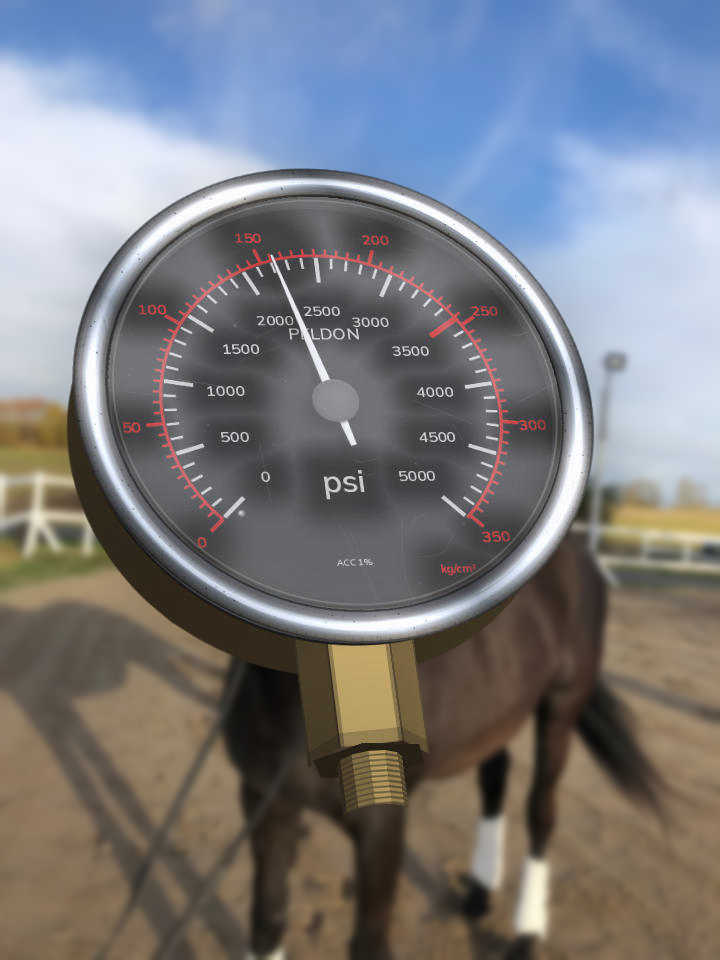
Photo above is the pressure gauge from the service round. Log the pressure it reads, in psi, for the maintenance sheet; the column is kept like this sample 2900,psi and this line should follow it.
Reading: 2200,psi
